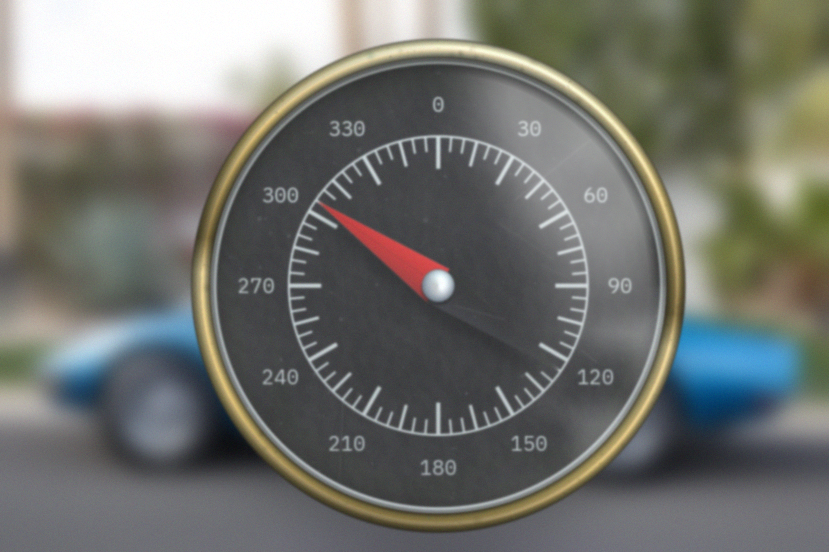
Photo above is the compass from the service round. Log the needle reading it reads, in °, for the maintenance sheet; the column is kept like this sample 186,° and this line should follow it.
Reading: 305,°
